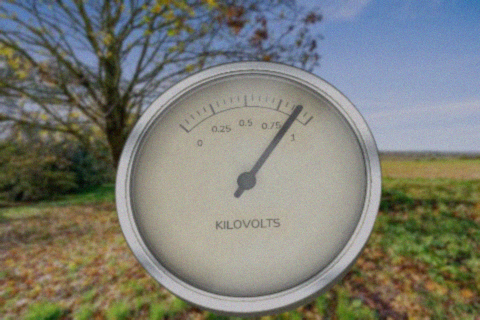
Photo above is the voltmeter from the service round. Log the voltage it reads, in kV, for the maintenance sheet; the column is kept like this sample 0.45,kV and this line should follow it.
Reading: 0.9,kV
